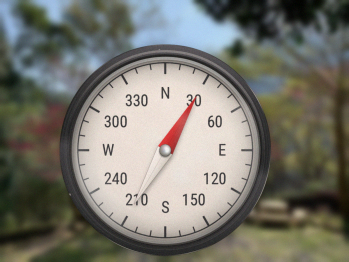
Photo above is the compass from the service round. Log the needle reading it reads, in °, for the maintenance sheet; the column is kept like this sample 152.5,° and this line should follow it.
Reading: 30,°
